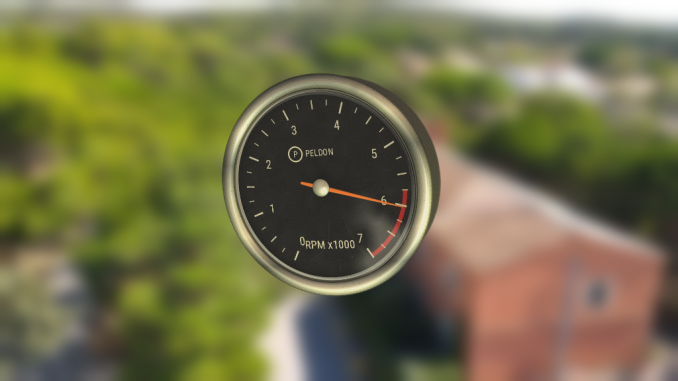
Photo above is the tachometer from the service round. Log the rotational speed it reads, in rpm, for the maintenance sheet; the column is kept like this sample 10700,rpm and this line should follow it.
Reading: 6000,rpm
